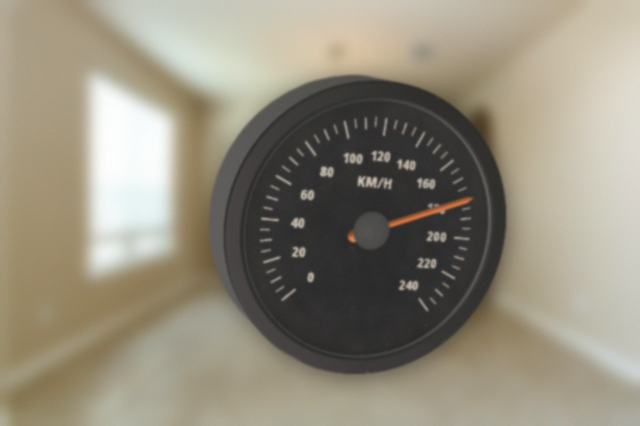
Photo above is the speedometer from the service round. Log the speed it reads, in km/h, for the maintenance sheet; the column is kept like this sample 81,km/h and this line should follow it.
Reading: 180,km/h
